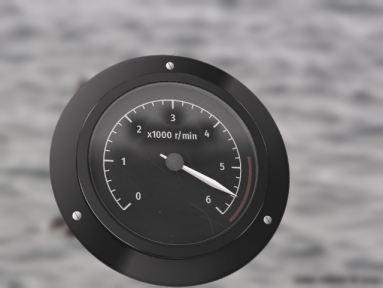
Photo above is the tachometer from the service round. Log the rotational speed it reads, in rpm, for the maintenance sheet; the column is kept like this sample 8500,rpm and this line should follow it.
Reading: 5600,rpm
